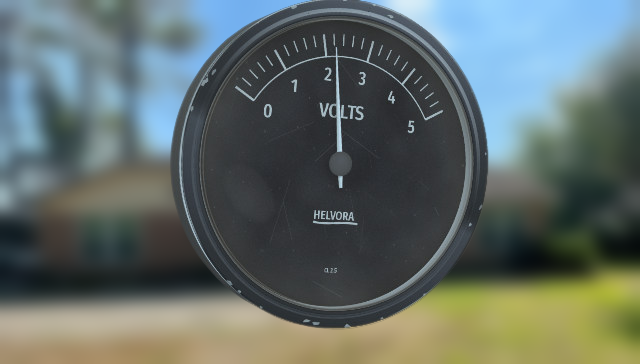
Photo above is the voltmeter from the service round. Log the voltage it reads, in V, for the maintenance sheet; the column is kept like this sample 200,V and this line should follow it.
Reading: 2.2,V
